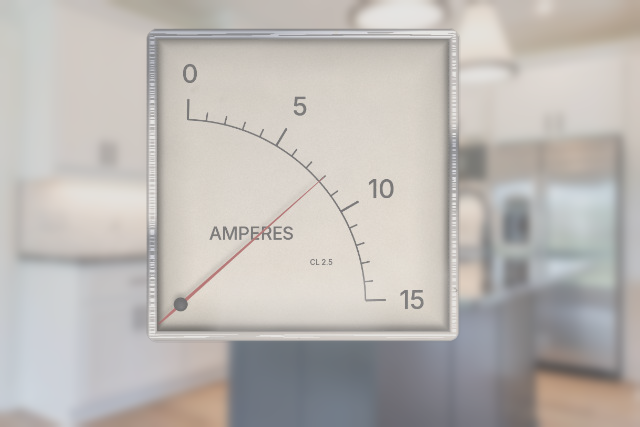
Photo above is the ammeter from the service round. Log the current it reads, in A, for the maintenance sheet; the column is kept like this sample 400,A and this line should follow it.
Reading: 8,A
